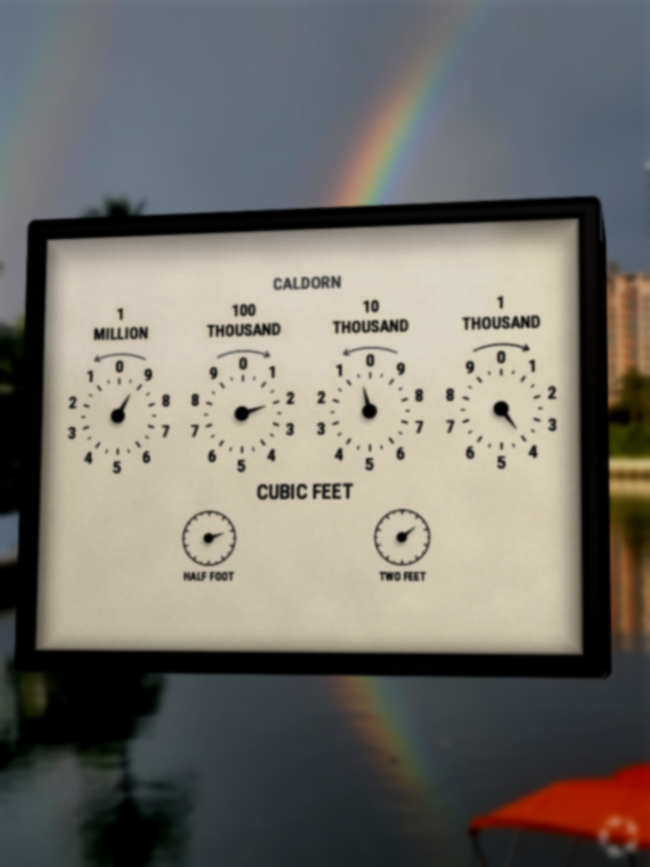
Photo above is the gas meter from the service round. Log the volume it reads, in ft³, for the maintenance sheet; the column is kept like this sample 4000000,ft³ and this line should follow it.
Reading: 920400,ft³
